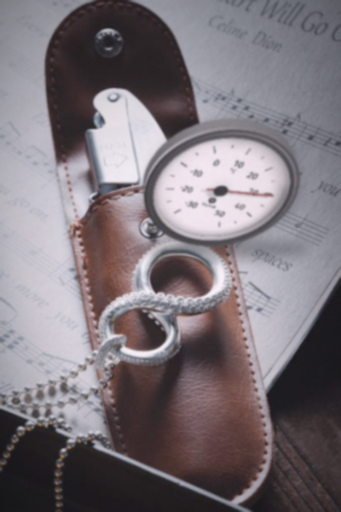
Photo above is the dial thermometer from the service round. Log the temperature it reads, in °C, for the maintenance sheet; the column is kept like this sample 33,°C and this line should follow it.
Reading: 30,°C
